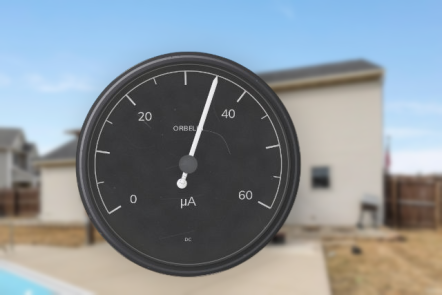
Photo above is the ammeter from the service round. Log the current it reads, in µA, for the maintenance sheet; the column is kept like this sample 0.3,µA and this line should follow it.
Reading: 35,µA
